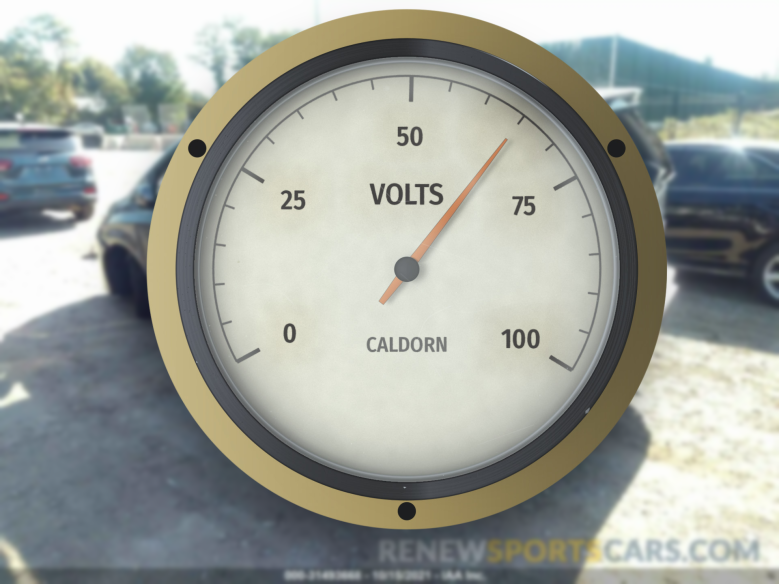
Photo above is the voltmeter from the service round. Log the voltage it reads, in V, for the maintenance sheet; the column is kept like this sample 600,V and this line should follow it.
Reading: 65,V
